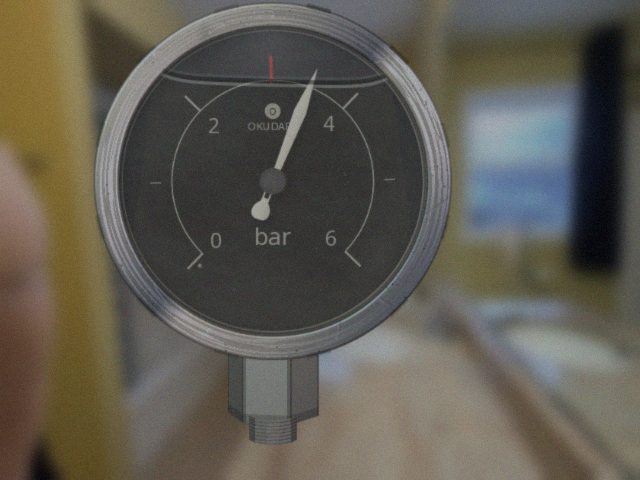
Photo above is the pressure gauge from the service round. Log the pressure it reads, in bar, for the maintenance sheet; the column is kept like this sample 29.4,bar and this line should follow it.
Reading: 3.5,bar
